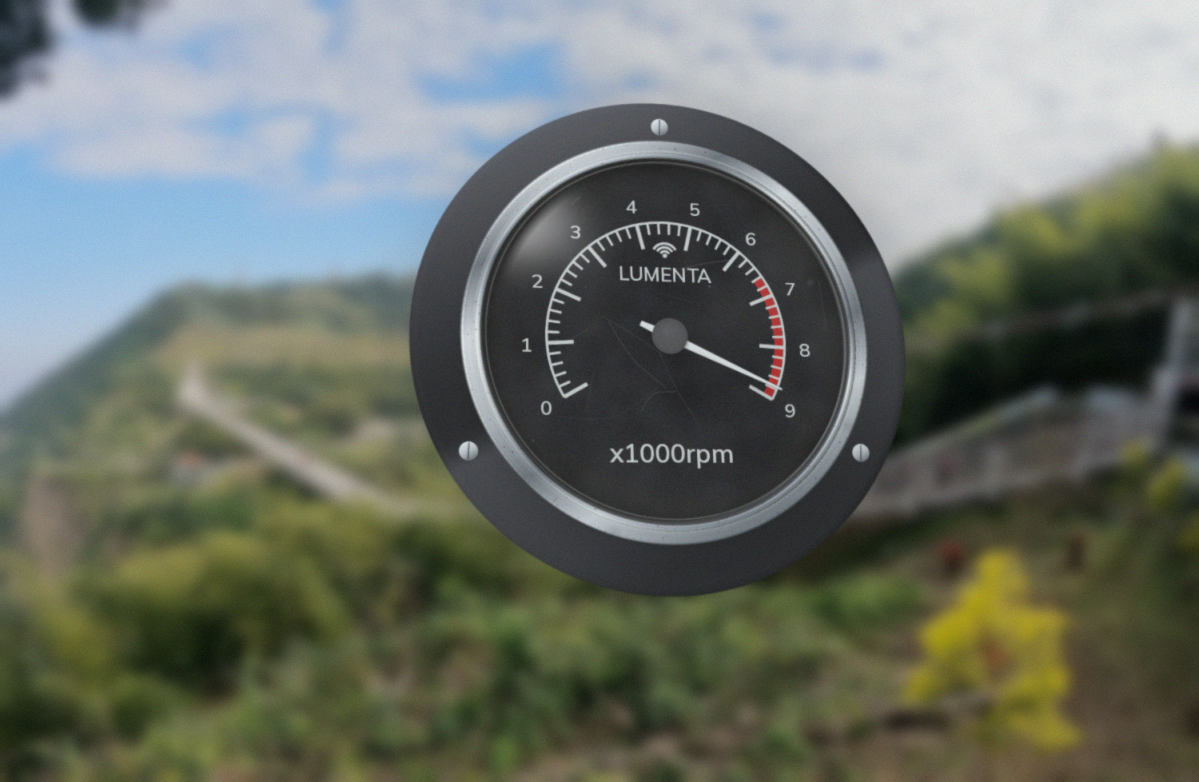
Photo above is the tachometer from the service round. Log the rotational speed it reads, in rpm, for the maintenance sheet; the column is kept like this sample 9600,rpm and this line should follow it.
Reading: 8800,rpm
